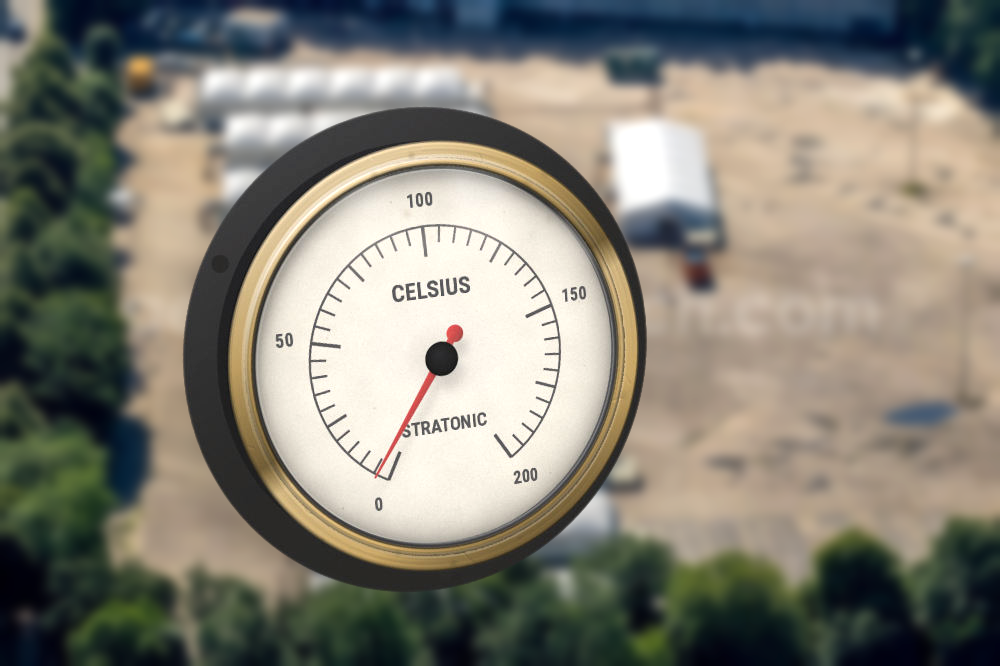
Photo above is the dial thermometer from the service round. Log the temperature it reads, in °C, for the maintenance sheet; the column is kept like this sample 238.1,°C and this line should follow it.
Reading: 5,°C
